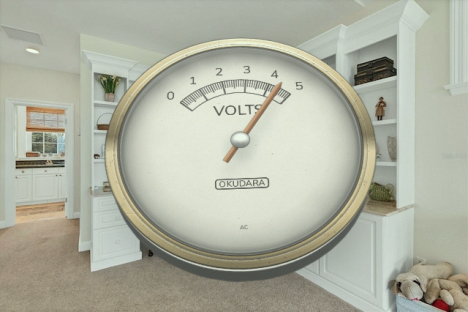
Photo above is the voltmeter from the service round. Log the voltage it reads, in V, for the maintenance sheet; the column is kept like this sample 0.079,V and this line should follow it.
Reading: 4.5,V
